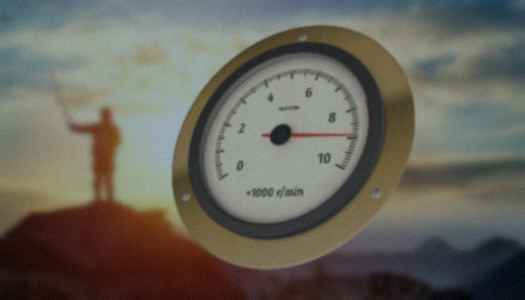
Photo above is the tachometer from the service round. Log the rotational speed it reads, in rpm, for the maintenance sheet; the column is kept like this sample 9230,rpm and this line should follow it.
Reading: 9000,rpm
